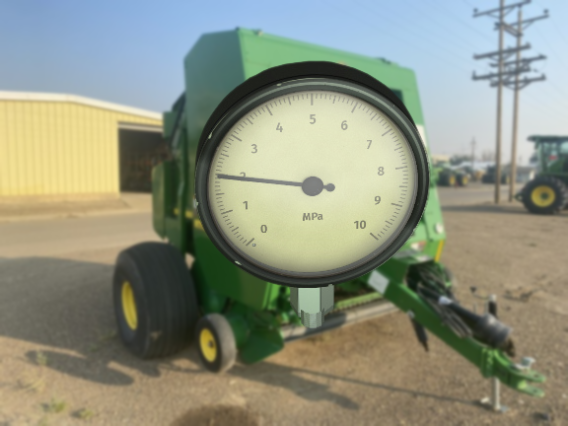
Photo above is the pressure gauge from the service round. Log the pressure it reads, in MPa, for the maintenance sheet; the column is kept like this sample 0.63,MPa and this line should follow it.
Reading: 2,MPa
